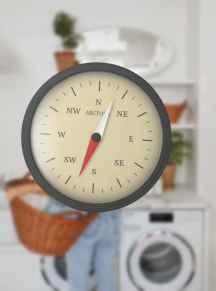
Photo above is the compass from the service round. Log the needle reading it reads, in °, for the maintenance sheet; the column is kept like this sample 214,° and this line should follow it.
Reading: 200,°
